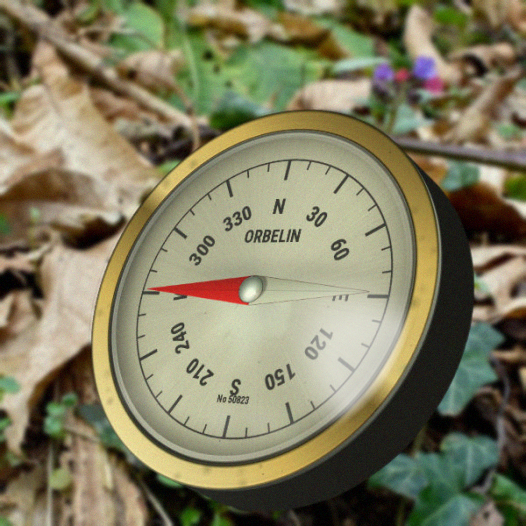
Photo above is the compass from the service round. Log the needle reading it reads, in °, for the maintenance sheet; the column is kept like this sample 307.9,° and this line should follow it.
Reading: 270,°
